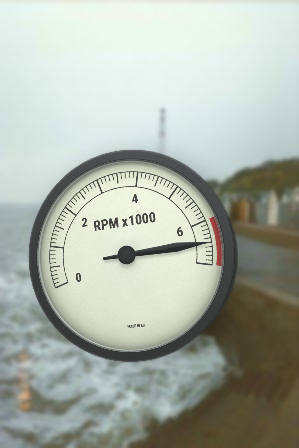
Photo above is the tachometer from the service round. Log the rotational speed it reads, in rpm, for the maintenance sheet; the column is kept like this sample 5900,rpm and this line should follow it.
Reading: 6500,rpm
